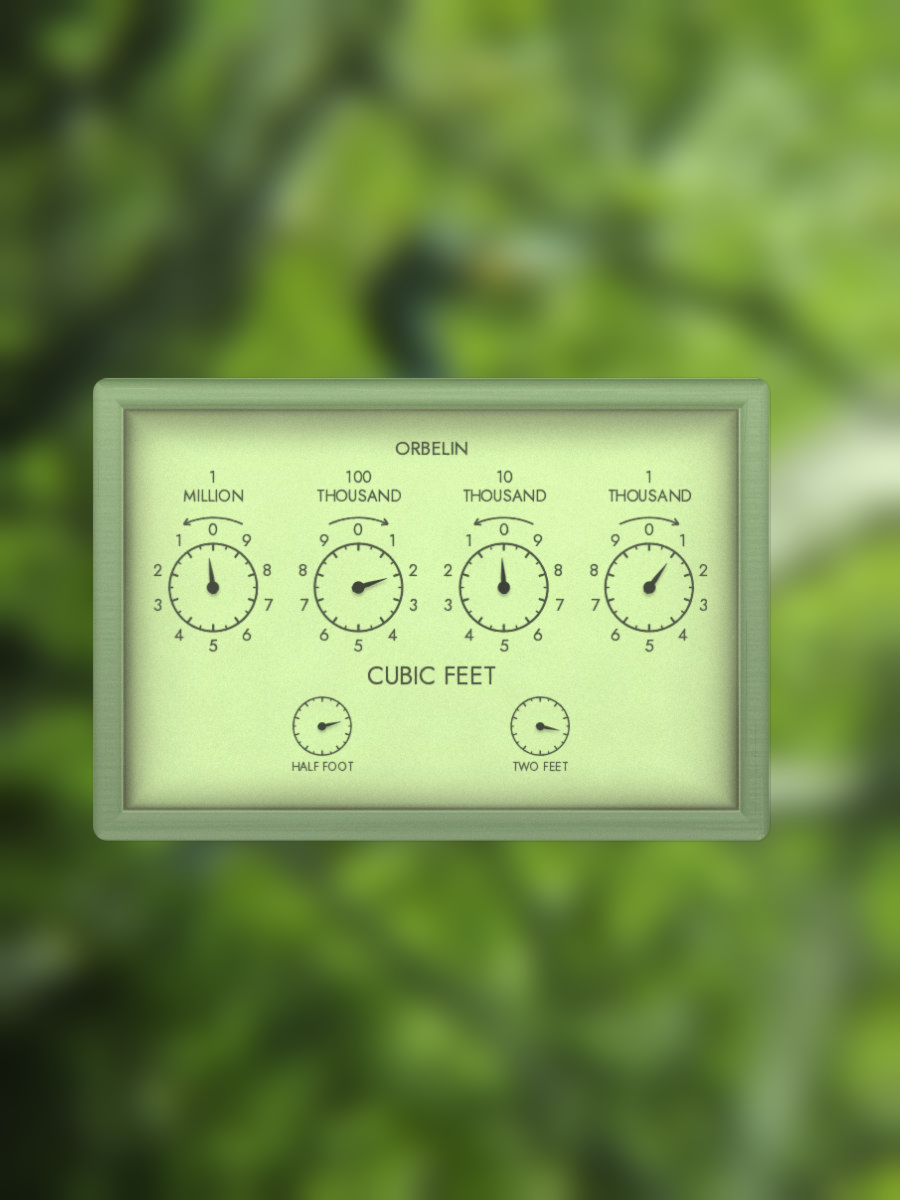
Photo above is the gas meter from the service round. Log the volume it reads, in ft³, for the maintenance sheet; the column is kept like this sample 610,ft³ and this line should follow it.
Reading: 20100,ft³
